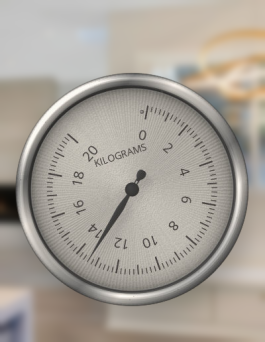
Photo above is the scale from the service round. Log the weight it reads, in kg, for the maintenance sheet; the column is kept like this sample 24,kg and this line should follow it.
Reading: 13.4,kg
